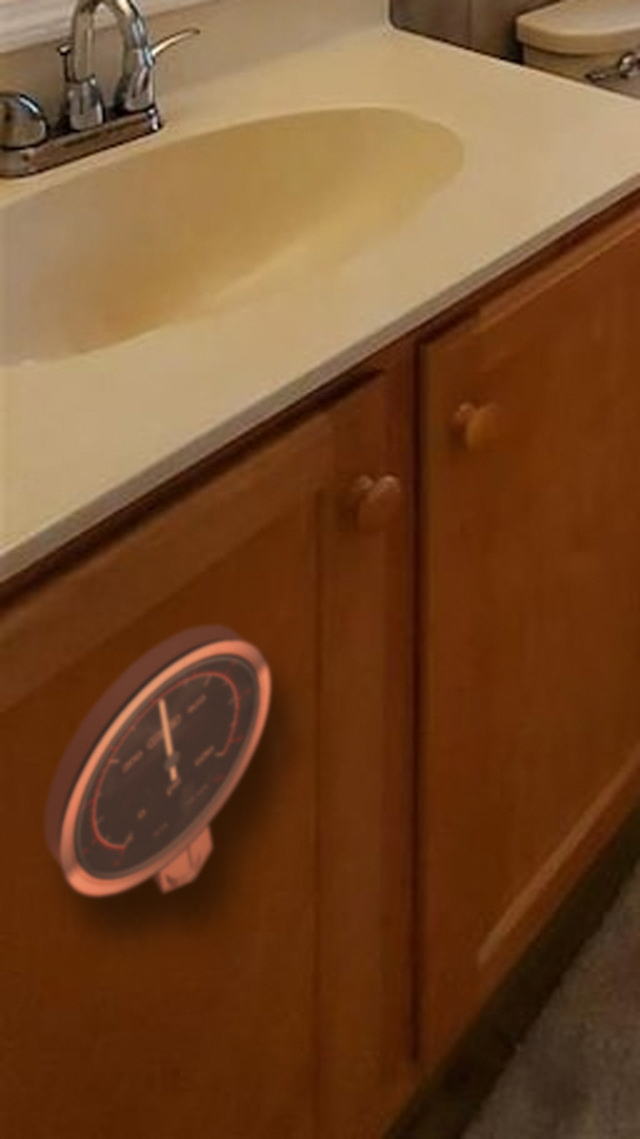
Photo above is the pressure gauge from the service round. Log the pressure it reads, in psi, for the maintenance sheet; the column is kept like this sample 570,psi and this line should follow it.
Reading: 300,psi
